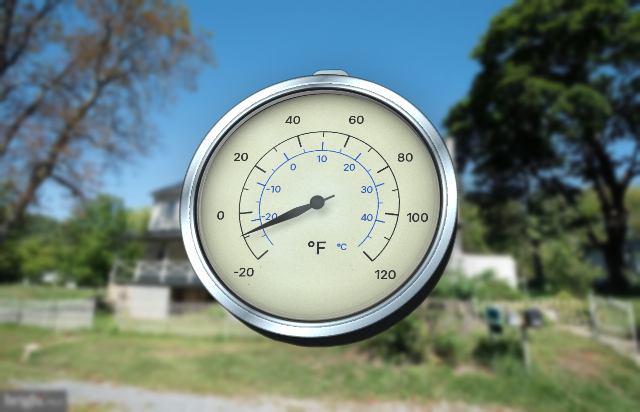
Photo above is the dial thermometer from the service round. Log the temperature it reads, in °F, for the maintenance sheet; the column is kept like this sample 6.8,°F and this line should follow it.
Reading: -10,°F
